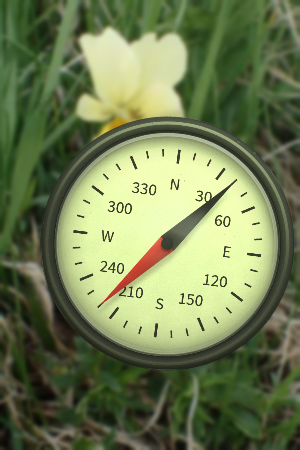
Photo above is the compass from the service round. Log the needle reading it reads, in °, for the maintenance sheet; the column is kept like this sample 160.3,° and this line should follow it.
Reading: 220,°
